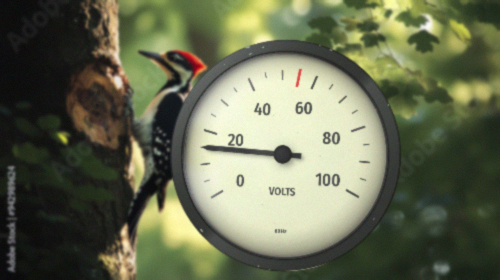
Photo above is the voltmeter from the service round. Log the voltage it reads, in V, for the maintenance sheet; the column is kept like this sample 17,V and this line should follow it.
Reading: 15,V
